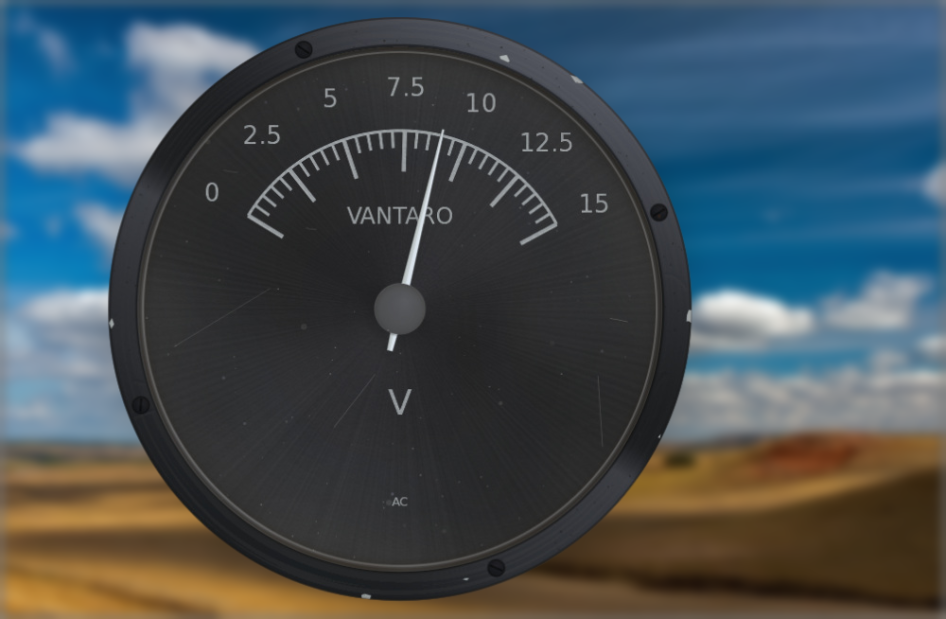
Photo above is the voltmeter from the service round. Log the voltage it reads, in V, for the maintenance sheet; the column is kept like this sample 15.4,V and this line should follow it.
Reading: 9,V
